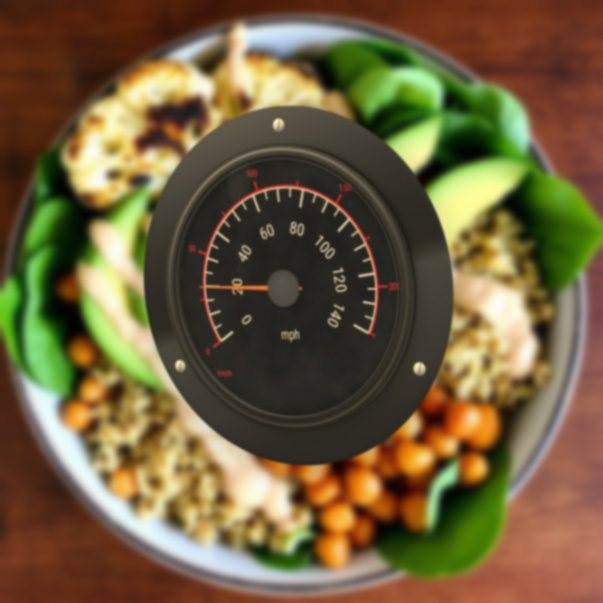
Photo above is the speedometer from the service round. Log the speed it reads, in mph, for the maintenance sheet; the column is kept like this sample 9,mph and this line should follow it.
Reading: 20,mph
